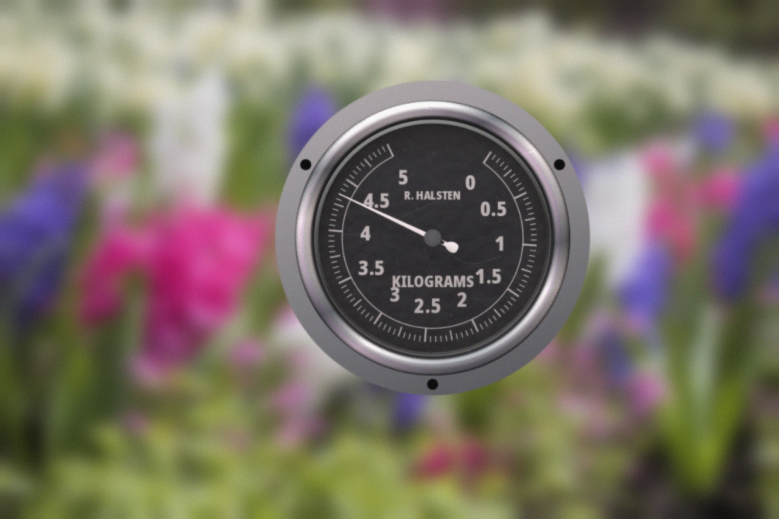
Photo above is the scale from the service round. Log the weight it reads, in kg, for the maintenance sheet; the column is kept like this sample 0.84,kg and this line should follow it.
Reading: 4.35,kg
